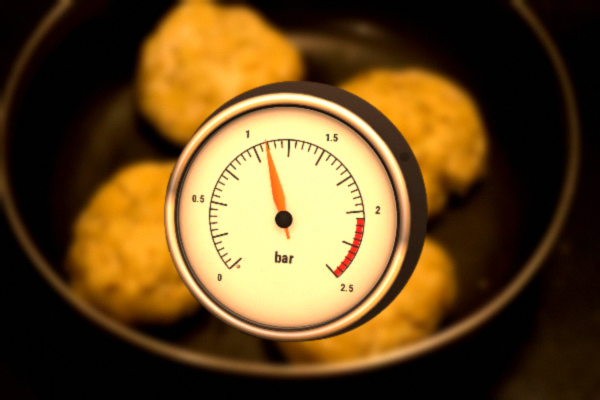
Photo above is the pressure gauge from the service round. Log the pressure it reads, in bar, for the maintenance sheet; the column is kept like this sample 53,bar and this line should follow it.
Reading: 1.1,bar
